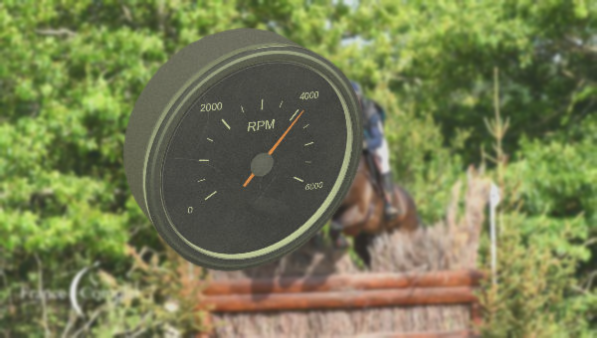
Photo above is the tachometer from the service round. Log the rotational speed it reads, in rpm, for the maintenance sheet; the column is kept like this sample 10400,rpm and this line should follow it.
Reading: 4000,rpm
